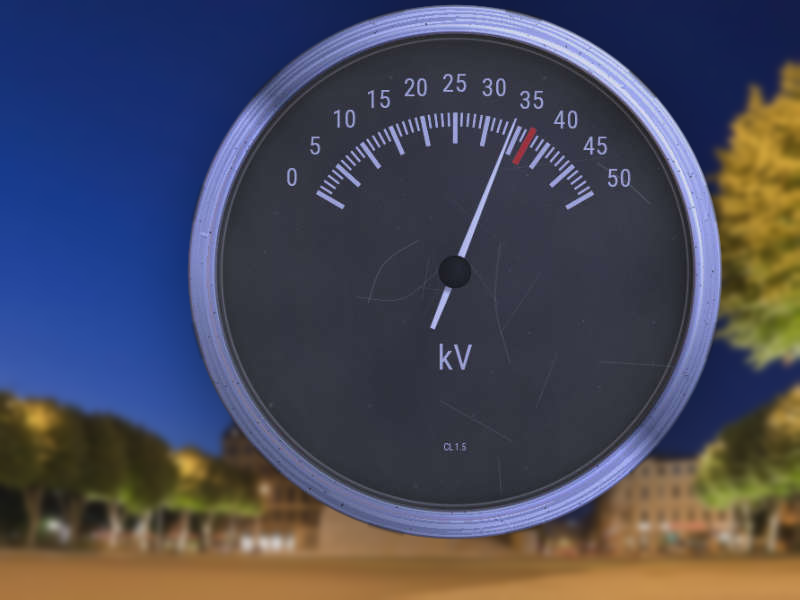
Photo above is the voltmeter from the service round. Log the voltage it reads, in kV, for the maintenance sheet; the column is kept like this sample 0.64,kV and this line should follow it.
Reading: 34,kV
